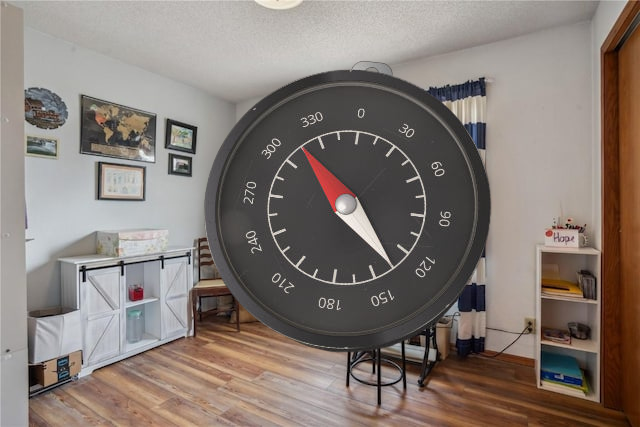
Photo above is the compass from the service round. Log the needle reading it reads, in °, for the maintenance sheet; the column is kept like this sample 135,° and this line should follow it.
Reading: 315,°
